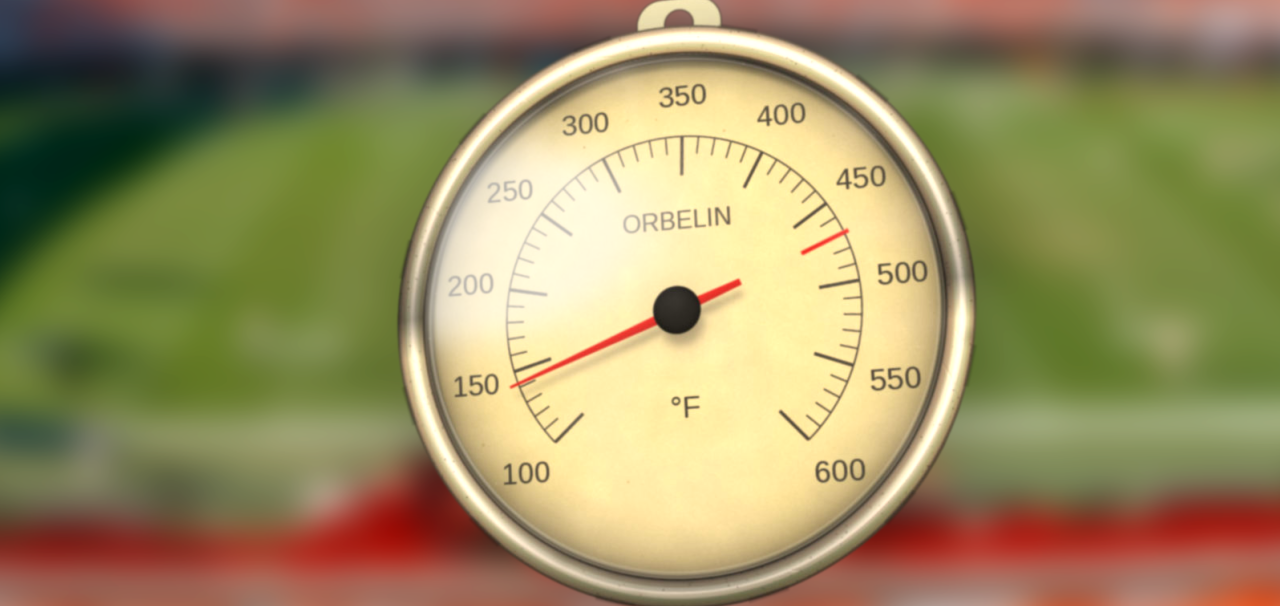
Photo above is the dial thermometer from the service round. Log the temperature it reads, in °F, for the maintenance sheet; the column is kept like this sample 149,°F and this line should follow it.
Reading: 140,°F
